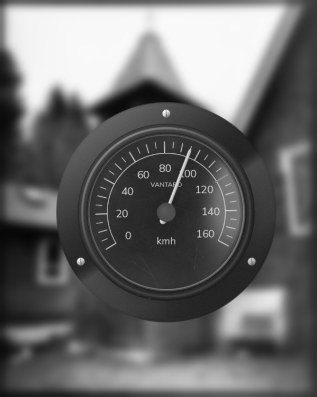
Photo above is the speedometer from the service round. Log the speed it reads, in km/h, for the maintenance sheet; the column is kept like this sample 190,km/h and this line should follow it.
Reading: 95,km/h
